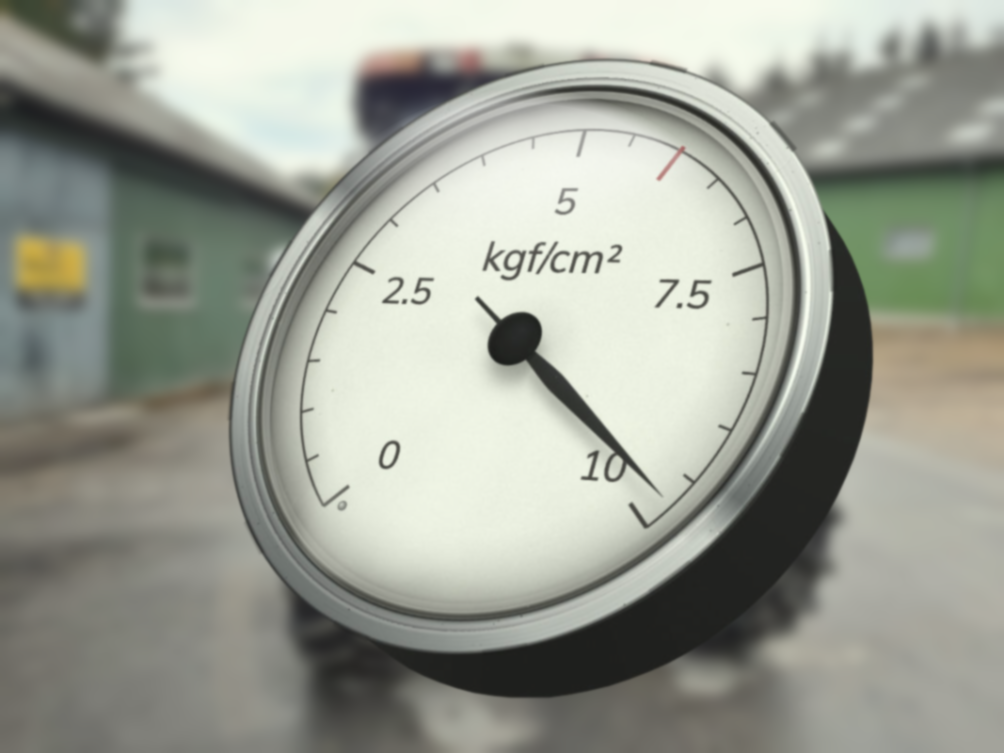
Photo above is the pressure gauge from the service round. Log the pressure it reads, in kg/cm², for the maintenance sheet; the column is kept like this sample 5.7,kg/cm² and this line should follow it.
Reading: 9.75,kg/cm²
